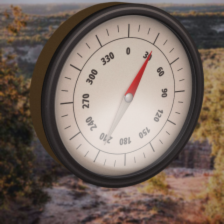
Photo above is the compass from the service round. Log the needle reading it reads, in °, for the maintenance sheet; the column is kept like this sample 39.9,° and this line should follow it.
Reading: 30,°
